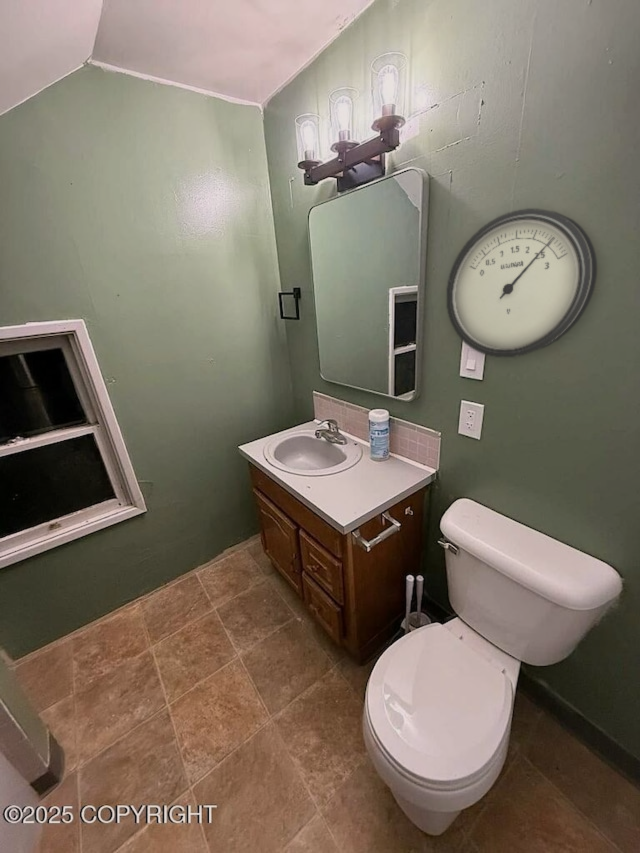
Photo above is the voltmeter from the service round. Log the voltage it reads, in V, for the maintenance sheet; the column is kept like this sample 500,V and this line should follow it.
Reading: 2.5,V
